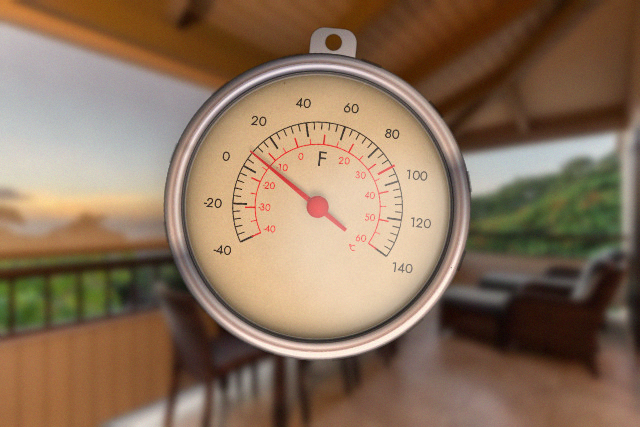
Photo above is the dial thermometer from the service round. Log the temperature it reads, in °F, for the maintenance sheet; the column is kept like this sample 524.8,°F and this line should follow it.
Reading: 8,°F
